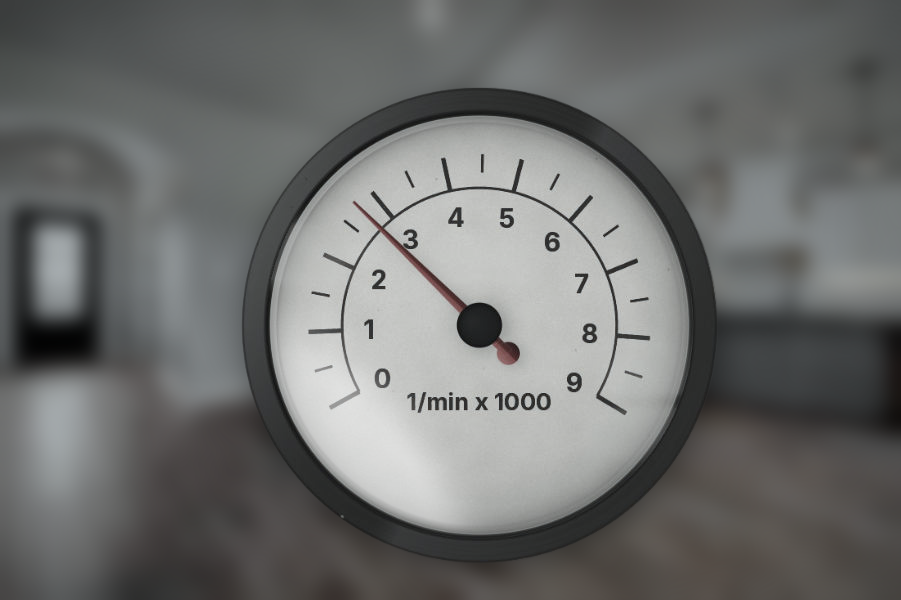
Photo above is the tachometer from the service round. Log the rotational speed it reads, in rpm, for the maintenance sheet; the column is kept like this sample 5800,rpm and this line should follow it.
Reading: 2750,rpm
